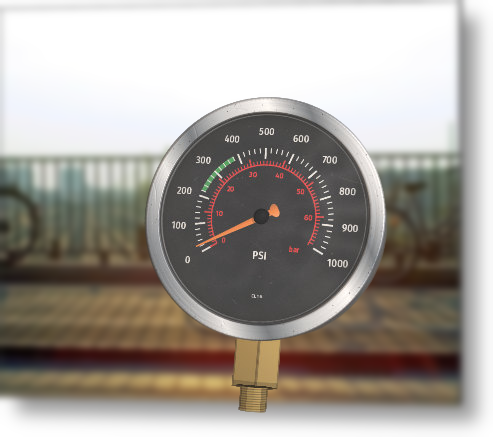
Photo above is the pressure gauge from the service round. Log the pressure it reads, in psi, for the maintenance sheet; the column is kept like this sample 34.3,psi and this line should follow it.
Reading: 20,psi
